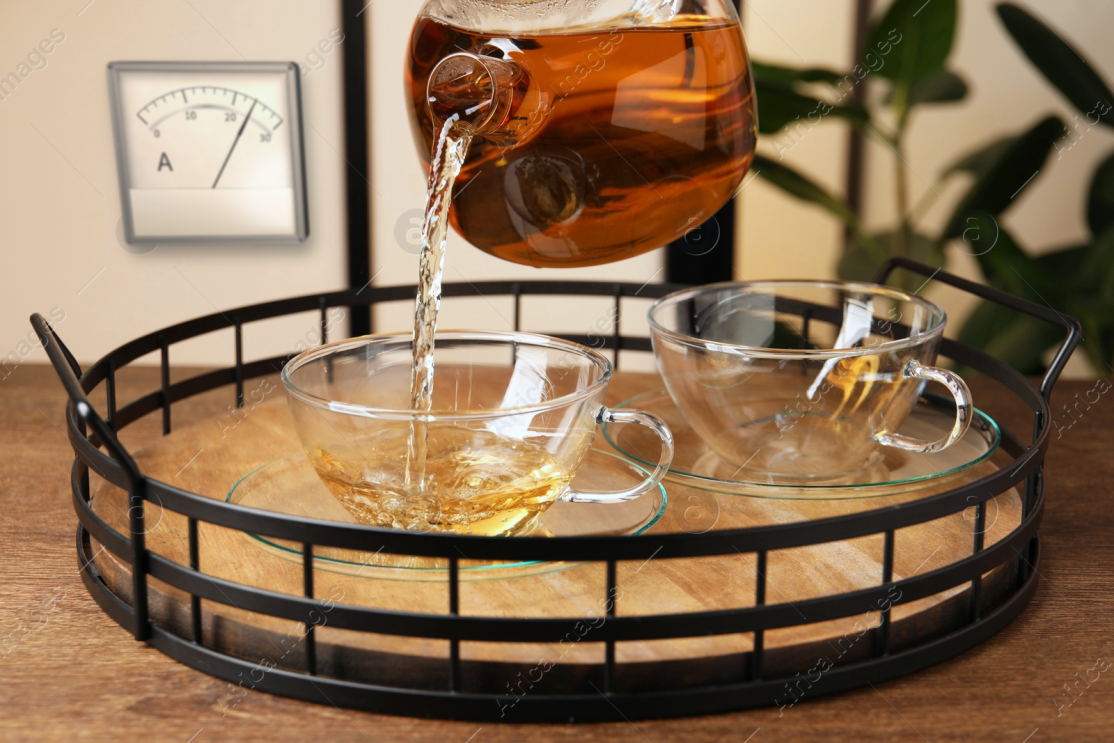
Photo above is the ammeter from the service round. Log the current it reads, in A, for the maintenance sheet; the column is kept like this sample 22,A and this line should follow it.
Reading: 24,A
